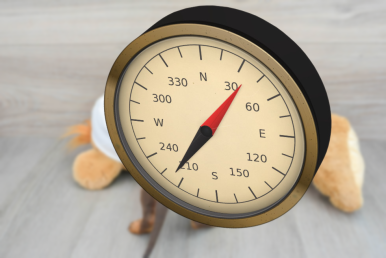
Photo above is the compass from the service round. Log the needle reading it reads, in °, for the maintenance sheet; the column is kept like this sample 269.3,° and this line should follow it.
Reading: 37.5,°
